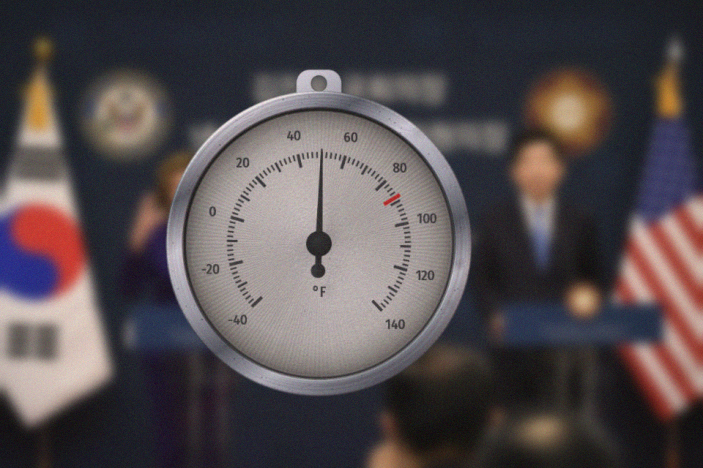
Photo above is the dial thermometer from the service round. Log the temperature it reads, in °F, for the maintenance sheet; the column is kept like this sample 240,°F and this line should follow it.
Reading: 50,°F
